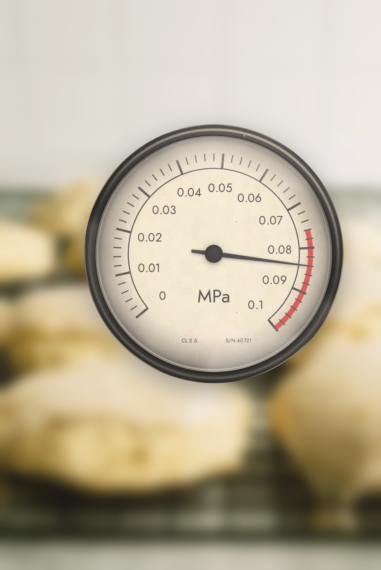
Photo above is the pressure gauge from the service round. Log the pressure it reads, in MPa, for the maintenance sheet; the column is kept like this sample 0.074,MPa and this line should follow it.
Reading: 0.084,MPa
